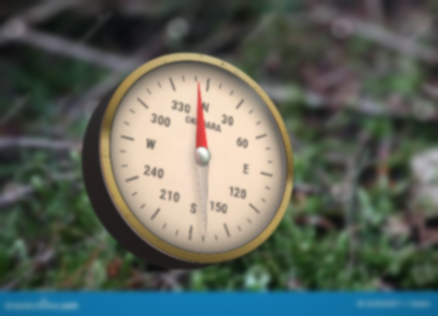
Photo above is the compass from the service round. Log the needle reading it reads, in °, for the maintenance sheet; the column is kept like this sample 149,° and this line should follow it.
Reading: 350,°
